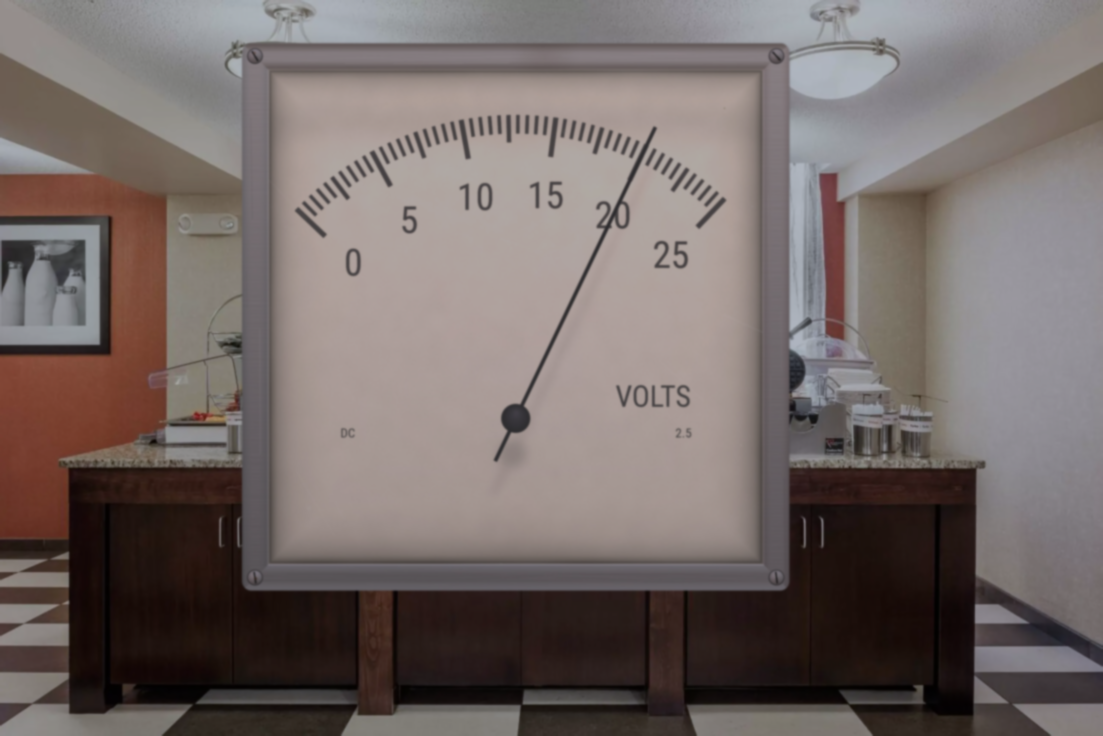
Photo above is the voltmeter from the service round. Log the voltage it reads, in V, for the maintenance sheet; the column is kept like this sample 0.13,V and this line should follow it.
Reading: 20,V
